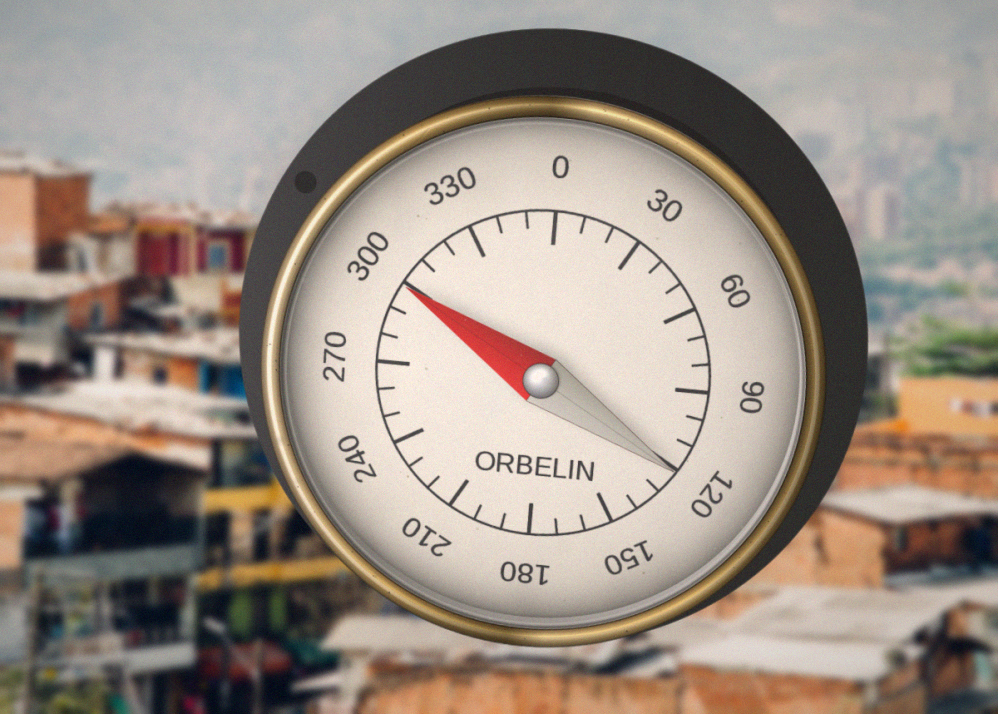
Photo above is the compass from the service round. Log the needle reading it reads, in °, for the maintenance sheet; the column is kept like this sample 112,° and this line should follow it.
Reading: 300,°
